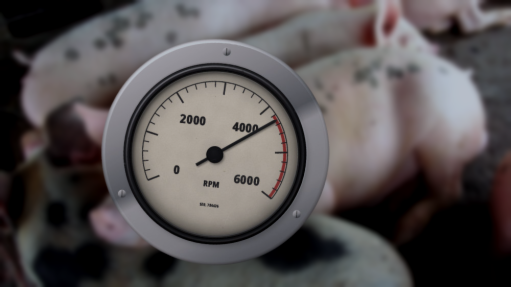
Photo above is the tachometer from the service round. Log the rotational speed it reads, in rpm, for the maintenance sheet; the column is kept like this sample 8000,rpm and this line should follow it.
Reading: 4300,rpm
